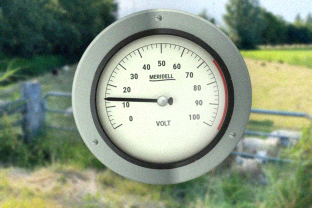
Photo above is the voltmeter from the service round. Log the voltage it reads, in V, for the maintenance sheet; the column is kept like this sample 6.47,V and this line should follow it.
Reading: 14,V
